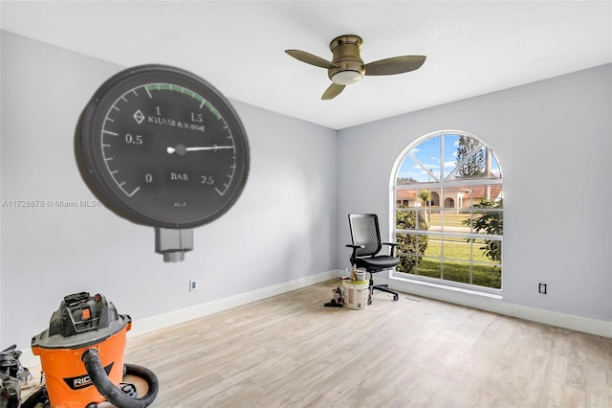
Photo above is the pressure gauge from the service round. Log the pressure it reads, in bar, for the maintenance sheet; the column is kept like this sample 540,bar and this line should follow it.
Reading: 2,bar
